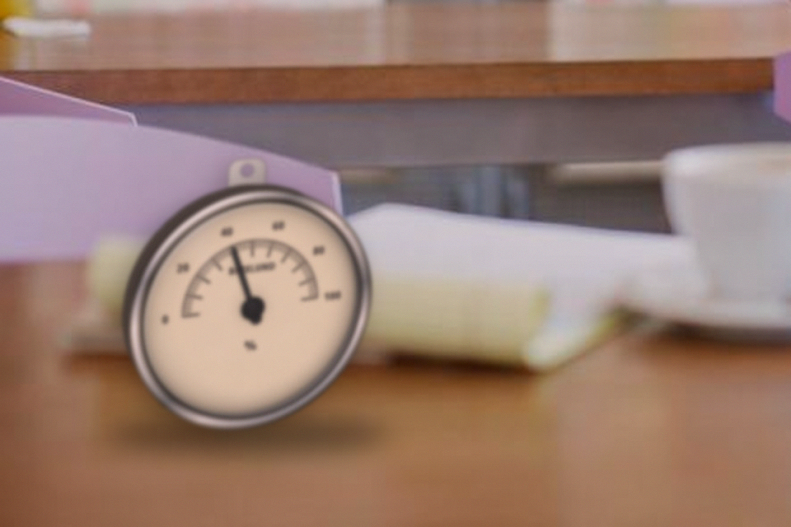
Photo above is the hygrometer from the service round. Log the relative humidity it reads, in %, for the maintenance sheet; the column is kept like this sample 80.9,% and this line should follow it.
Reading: 40,%
